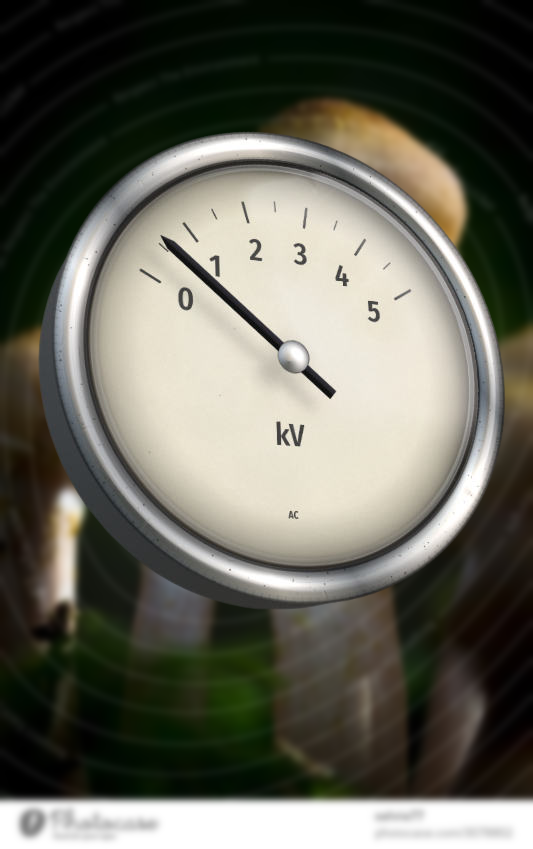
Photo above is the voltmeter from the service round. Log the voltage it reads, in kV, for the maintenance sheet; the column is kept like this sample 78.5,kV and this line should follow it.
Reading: 0.5,kV
